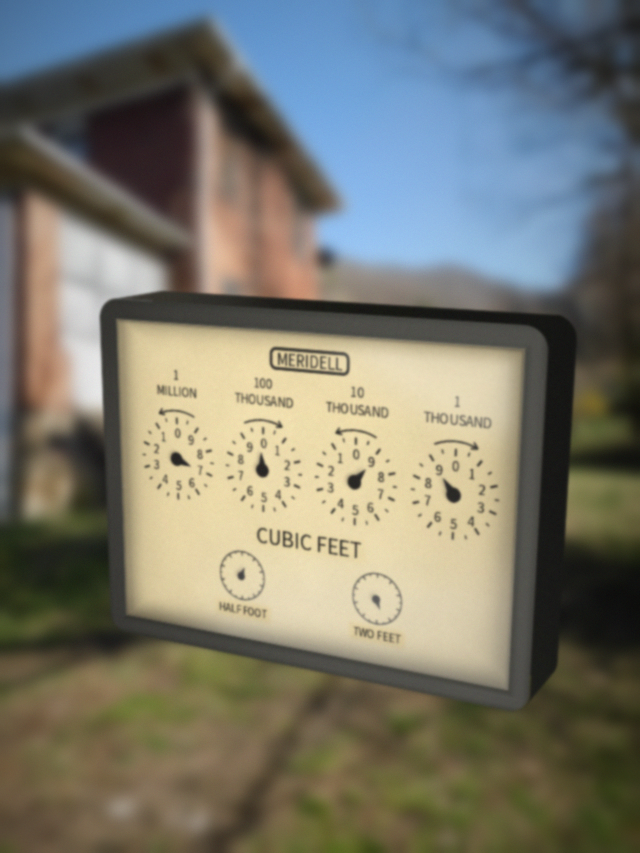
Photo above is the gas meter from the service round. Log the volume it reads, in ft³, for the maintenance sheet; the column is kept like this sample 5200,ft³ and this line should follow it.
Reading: 698900,ft³
